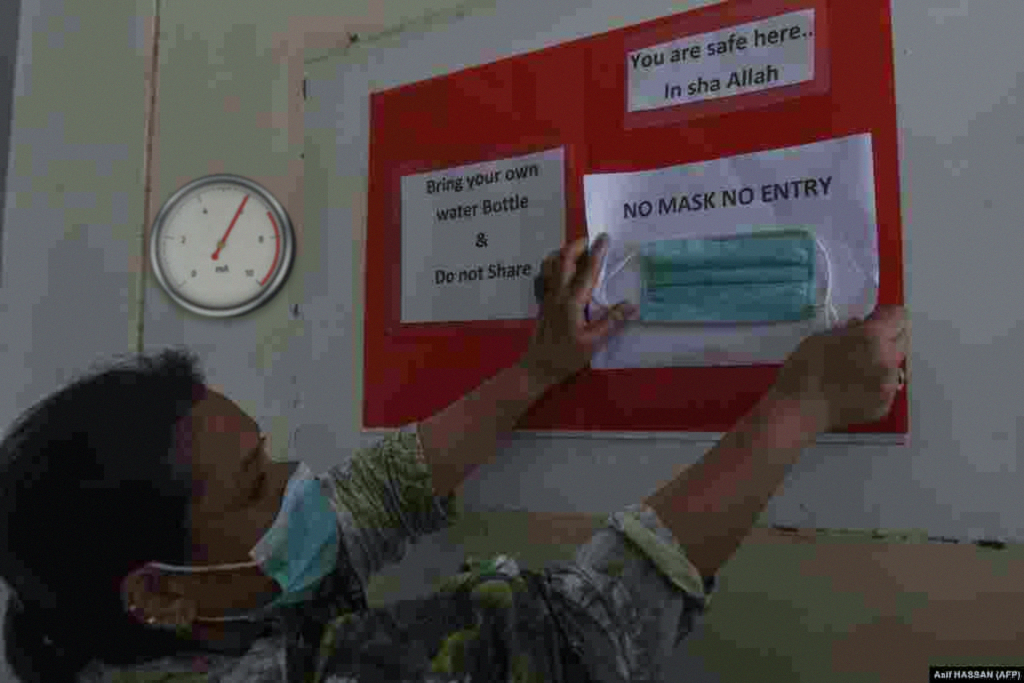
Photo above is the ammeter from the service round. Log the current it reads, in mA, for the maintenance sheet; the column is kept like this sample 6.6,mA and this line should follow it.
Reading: 6,mA
